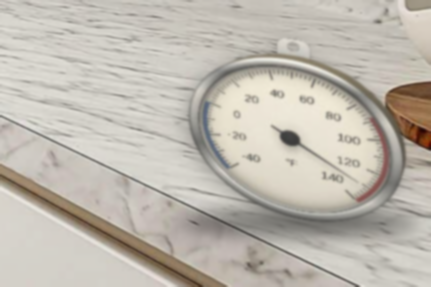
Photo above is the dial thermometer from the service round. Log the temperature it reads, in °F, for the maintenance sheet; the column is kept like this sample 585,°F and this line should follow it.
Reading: 130,°F
